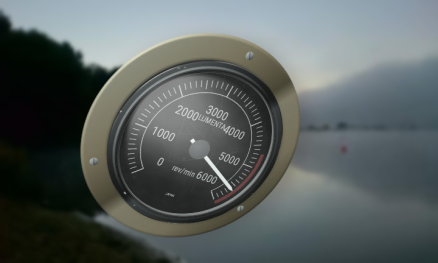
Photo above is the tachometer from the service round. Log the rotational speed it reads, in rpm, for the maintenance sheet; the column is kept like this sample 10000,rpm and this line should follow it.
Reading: 5600,rpm
